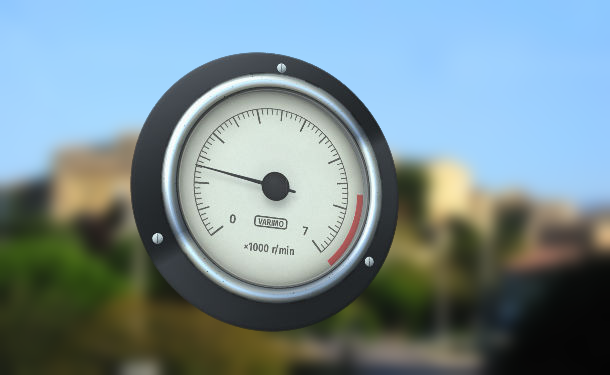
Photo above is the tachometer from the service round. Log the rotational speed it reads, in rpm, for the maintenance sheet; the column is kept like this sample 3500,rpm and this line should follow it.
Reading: 1300,rpm
